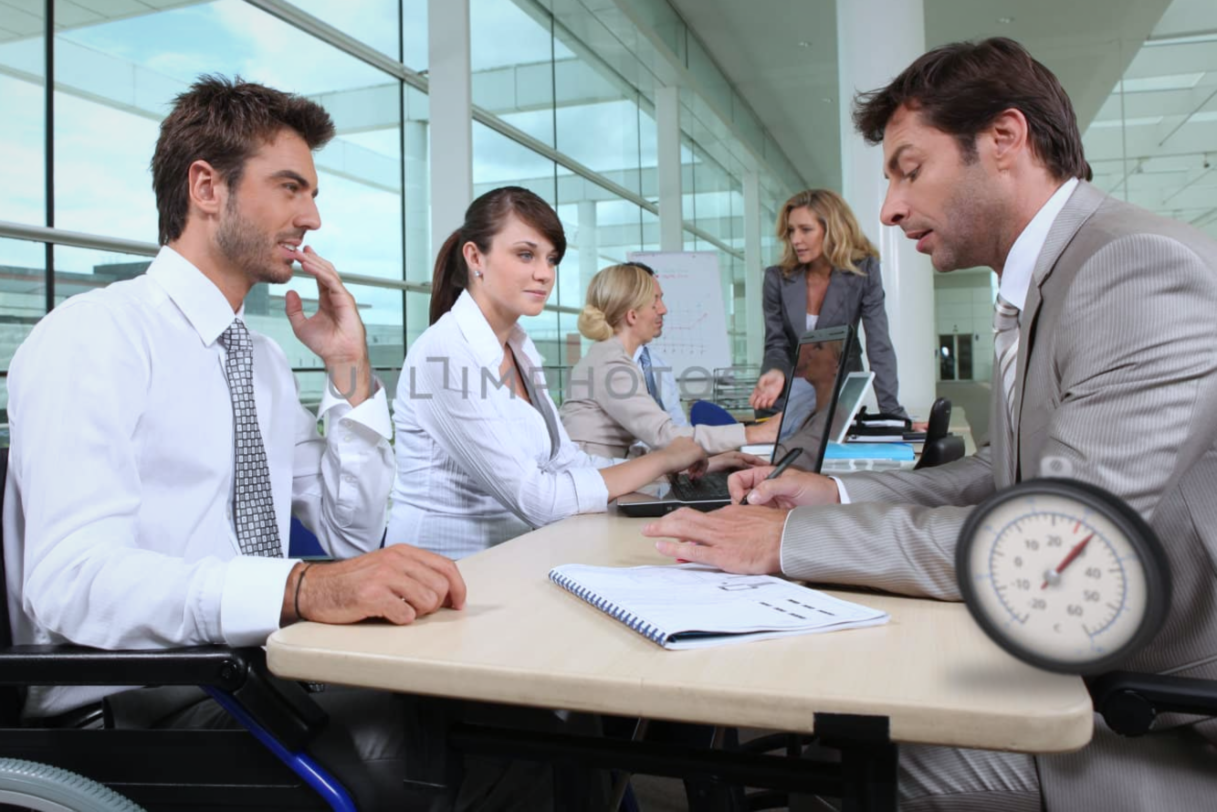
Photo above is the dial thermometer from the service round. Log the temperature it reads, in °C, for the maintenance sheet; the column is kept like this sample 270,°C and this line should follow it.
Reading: 30,°C
